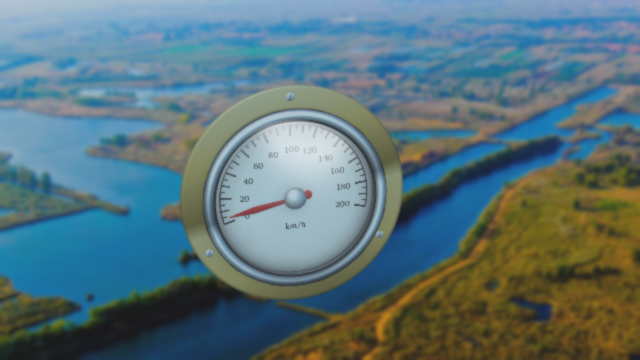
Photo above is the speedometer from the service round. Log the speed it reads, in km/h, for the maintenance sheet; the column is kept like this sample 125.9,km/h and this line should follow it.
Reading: 5,km/h
